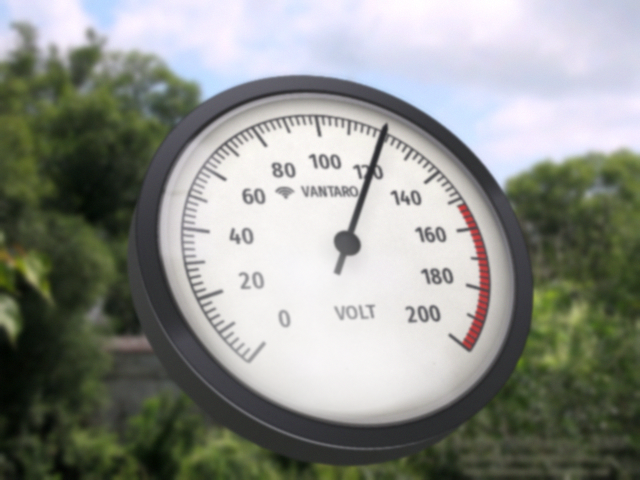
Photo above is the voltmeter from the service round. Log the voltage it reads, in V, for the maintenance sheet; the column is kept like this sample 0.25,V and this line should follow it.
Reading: 120,V
